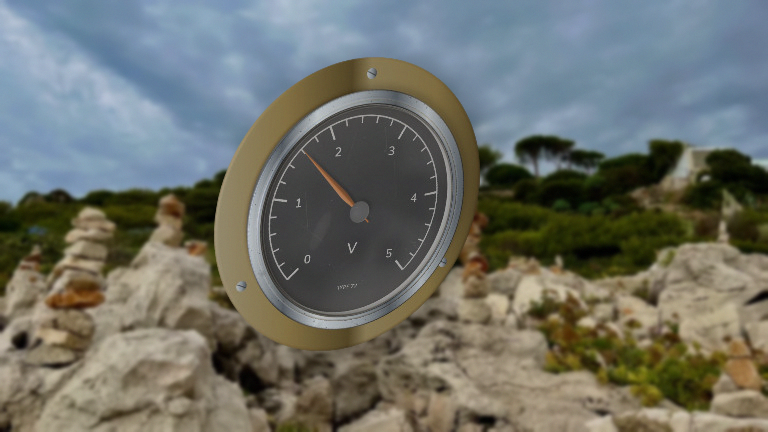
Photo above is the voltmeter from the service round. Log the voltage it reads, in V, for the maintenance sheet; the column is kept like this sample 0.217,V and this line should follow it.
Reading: 1.6,V
